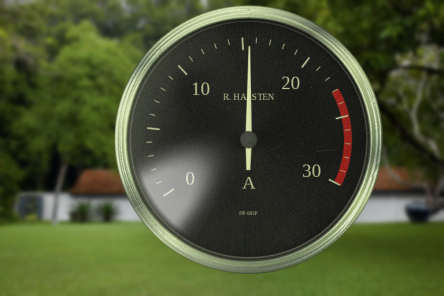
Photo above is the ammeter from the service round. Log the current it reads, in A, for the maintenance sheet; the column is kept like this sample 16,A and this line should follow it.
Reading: 15.5,A
